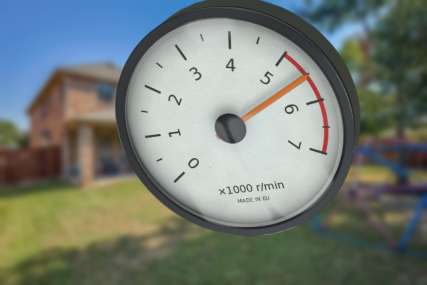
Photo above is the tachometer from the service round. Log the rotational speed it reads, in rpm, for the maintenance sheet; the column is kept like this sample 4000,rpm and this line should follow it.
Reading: 5500,rpm
